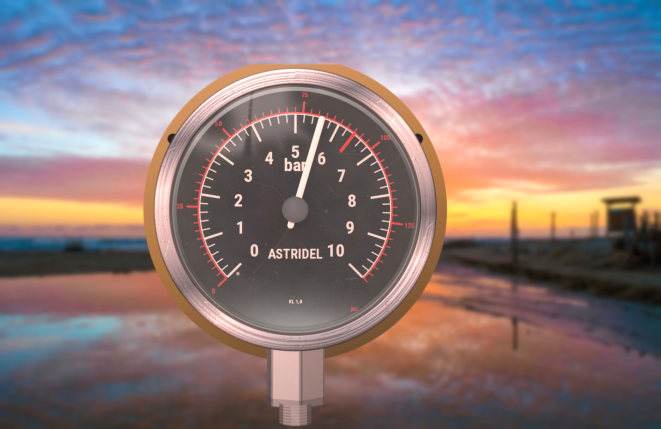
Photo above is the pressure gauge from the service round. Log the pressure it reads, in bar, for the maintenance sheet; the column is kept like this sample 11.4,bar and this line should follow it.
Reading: 5.6,bar
